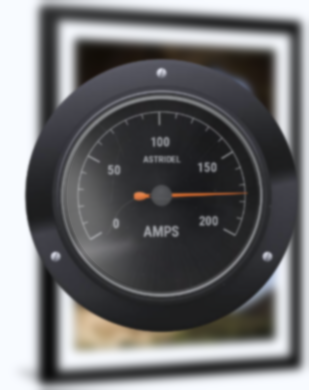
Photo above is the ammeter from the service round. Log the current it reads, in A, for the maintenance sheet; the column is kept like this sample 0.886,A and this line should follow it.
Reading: 175,A
